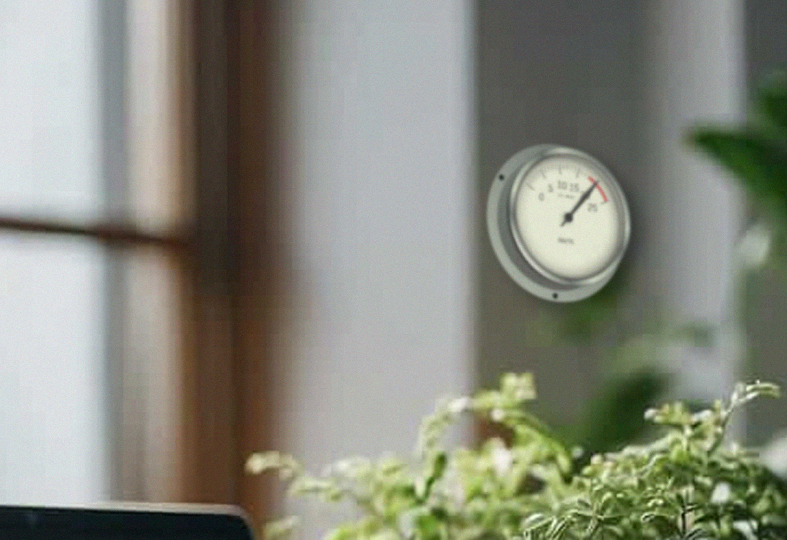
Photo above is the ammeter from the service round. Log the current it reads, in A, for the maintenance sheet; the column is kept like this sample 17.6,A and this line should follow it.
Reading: 20,A
